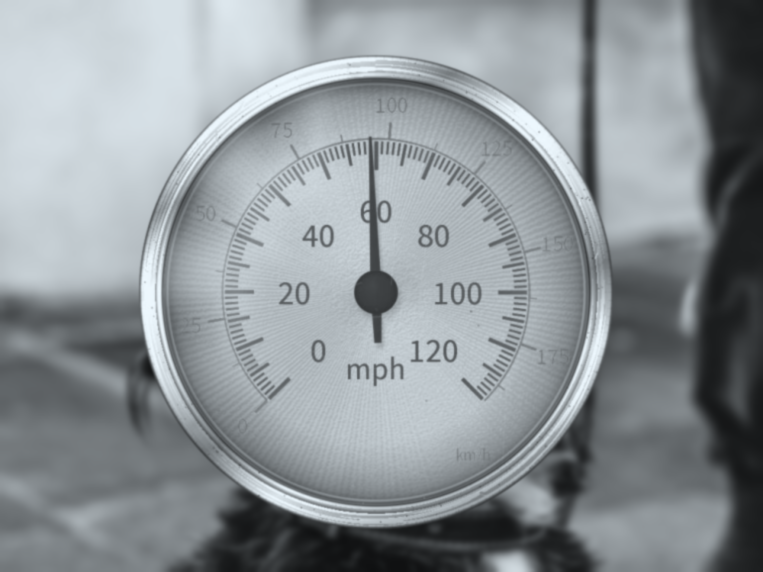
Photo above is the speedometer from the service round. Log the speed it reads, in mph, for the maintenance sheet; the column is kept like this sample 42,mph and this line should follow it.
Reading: 59,mph
